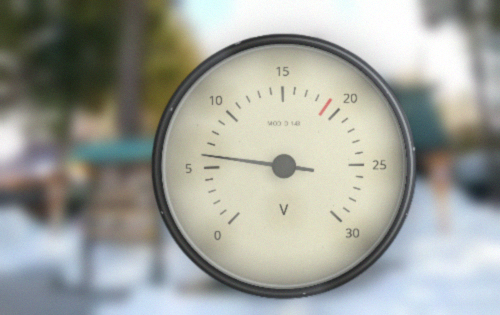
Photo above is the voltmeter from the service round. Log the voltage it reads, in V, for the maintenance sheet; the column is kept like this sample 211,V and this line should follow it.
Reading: 6,V
